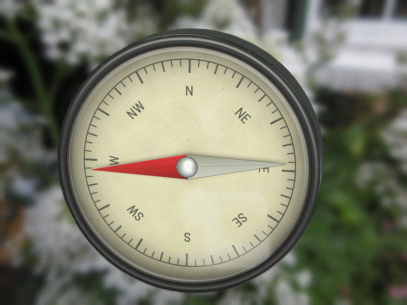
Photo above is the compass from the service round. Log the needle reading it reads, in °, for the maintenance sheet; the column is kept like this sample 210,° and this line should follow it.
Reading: 265,°
